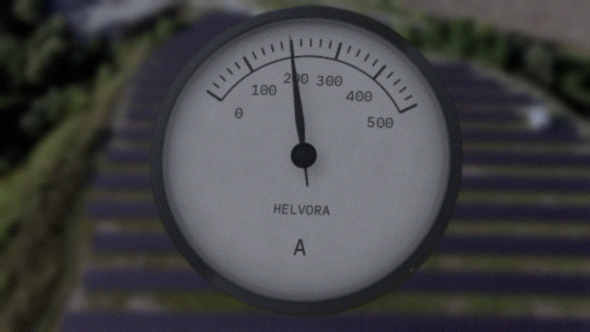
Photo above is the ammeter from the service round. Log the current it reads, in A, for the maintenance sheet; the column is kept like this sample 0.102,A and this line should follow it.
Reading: 200,A
